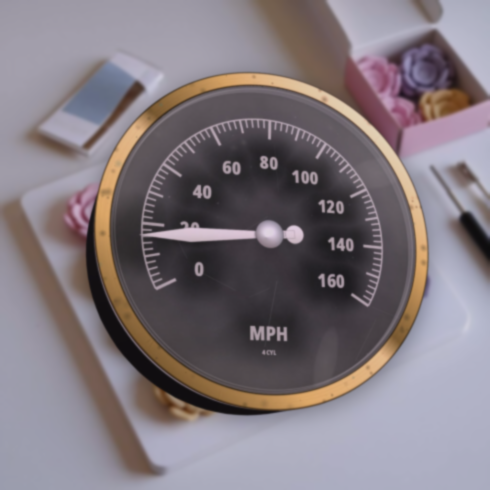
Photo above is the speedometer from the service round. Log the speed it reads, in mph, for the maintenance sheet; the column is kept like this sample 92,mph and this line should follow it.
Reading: 16,mph
